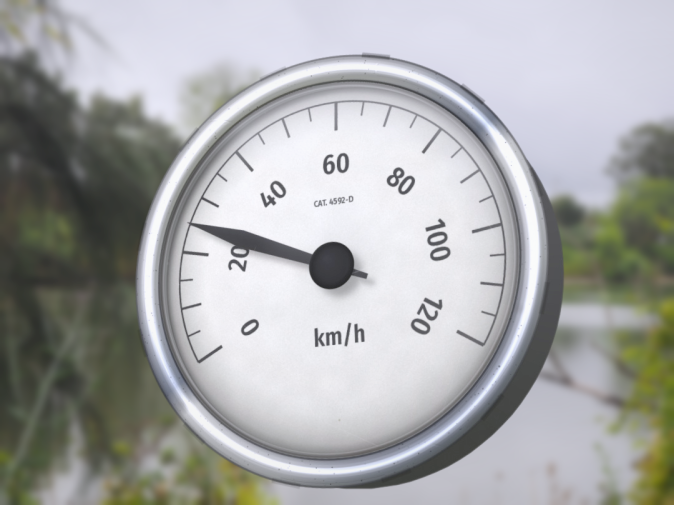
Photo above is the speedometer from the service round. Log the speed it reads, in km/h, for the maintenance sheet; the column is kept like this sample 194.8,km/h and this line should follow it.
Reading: 25,km/h
